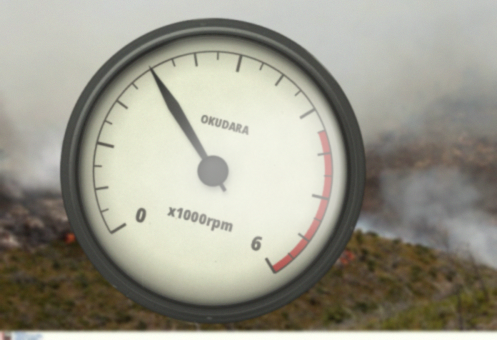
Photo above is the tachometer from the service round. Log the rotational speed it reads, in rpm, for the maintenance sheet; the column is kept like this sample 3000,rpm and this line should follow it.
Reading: 2000,rpm
